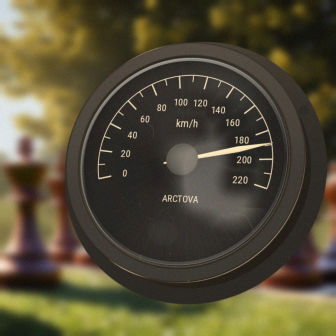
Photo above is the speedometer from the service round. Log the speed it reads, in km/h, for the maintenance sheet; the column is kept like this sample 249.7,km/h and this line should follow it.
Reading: 190,km/h
